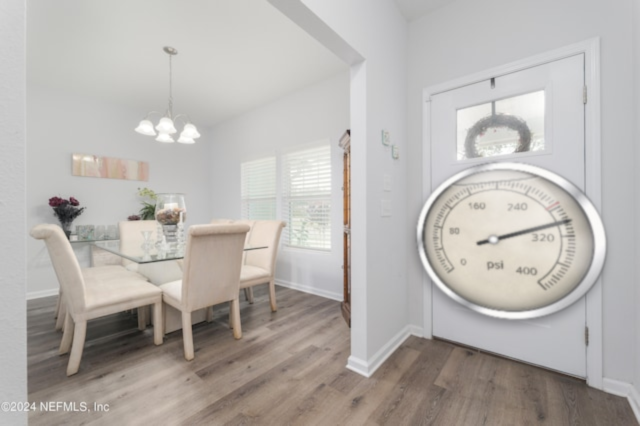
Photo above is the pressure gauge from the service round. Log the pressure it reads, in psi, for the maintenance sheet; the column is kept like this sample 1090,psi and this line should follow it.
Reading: 300,psi
